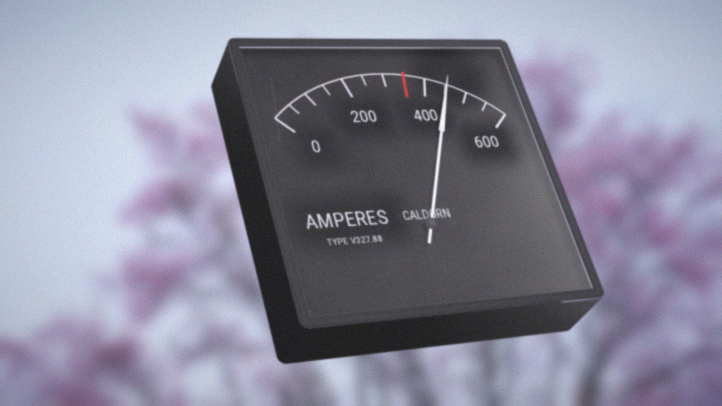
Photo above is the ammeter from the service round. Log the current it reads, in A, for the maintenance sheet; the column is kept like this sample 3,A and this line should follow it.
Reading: 450,A
